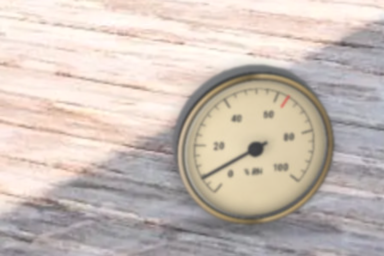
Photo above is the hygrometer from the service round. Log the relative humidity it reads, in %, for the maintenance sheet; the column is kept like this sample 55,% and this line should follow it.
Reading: 8,%
